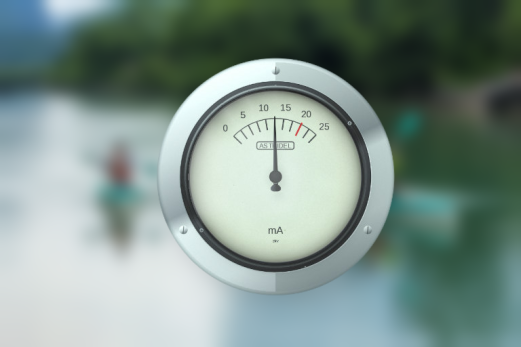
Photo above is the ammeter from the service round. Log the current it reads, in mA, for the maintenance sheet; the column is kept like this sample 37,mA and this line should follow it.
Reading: 12.5,mA
